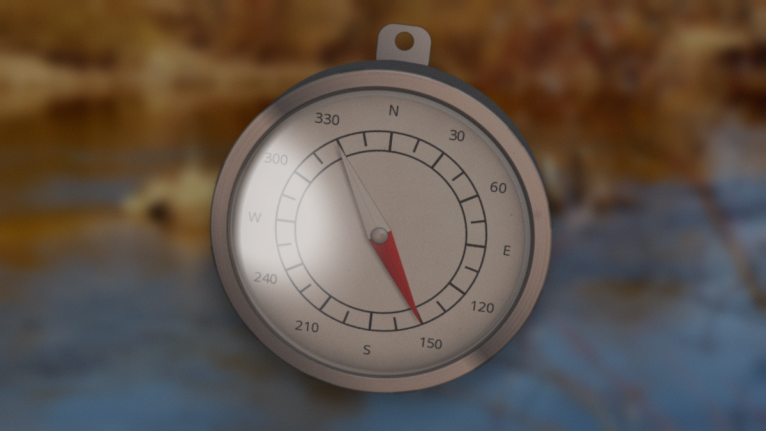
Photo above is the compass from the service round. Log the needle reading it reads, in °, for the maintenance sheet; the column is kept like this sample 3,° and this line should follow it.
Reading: 150,°
